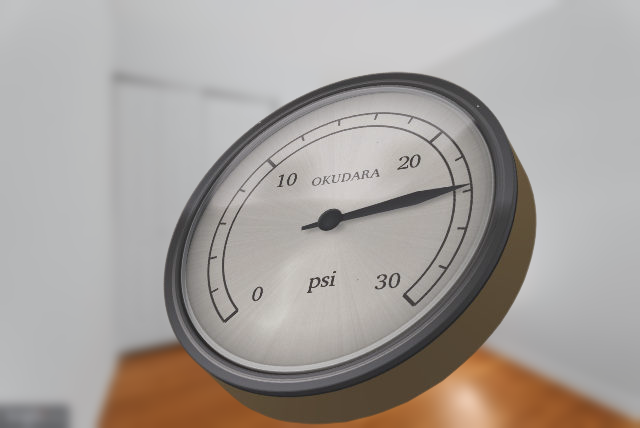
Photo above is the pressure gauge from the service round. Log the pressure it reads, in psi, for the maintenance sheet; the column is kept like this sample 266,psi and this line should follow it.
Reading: 24,psi
